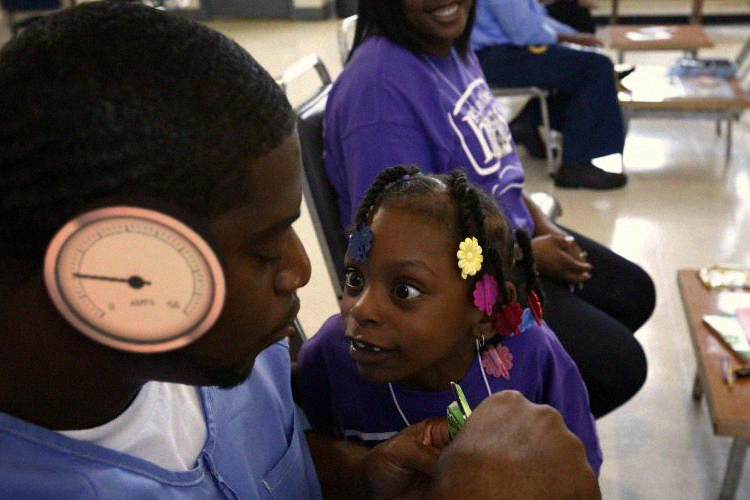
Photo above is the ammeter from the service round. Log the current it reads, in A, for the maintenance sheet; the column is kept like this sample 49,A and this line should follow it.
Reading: 10,A
